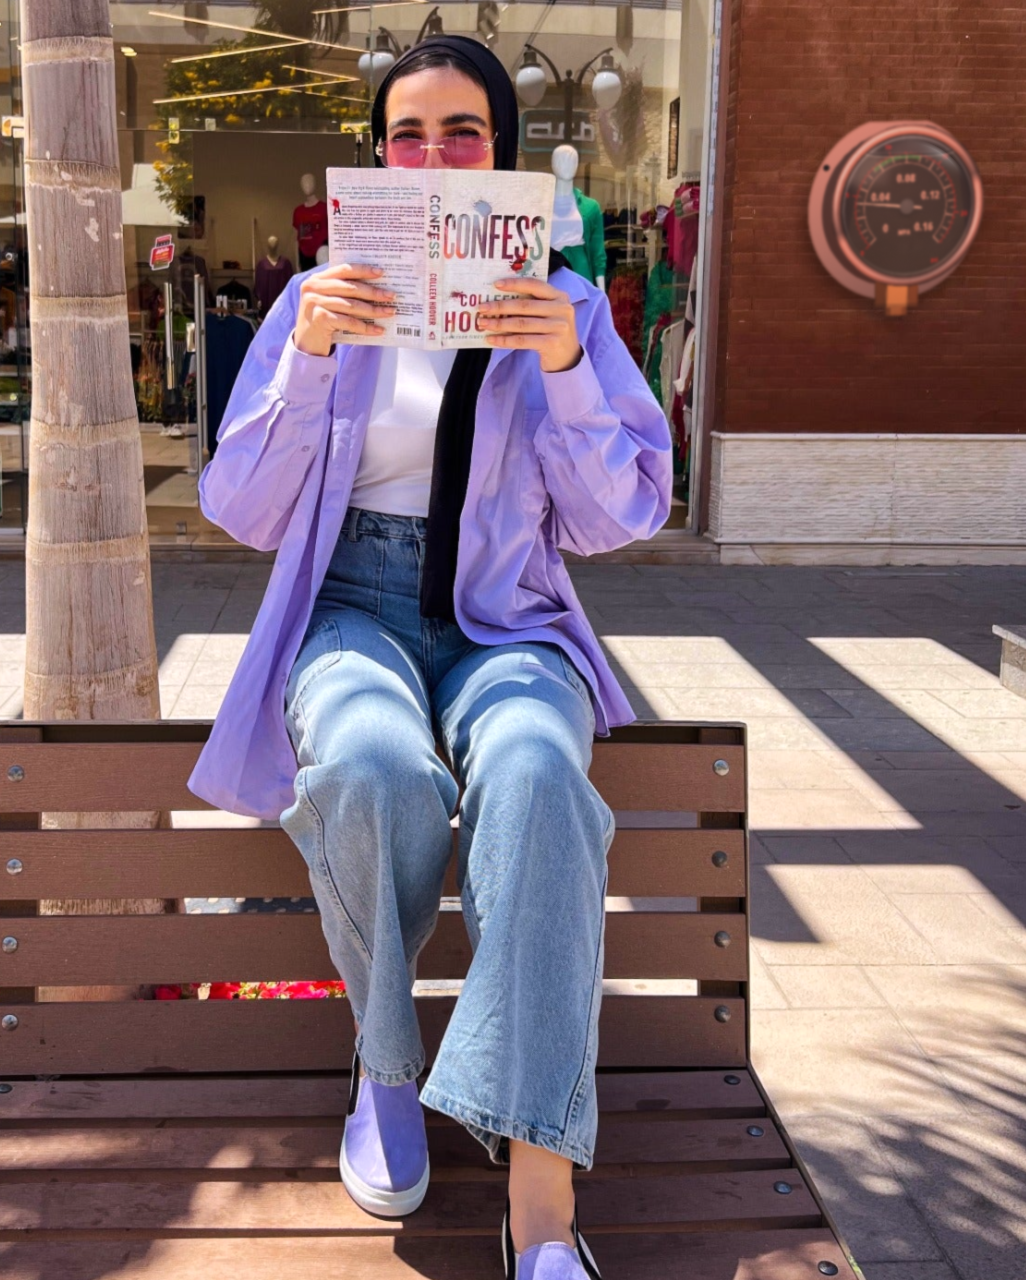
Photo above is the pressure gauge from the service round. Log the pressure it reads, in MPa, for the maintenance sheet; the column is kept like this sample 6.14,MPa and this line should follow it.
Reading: 0.03,MPa
